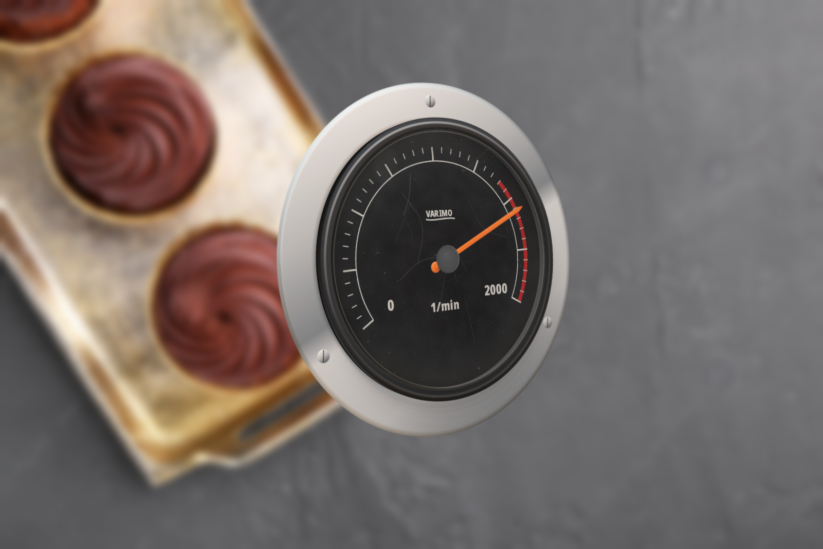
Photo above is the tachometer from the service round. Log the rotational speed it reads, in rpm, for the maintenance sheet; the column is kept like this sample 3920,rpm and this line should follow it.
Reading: 1550,rpm
